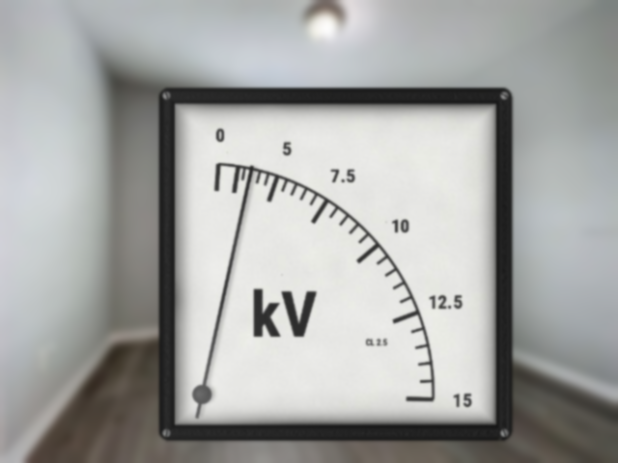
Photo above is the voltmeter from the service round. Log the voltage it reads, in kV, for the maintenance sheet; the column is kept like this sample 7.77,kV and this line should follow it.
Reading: 3.5,kV
